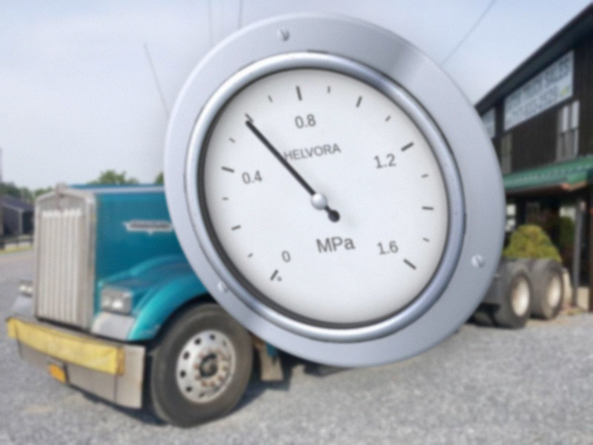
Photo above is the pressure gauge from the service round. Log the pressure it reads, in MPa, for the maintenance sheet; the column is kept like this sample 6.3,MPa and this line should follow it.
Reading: 0.6,MPa
